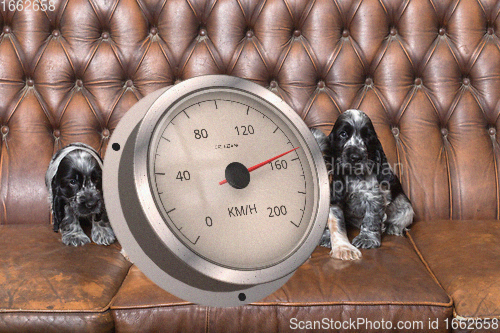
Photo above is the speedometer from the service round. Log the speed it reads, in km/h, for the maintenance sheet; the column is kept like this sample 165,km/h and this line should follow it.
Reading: 155,km/h
